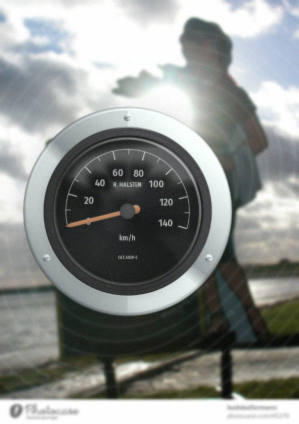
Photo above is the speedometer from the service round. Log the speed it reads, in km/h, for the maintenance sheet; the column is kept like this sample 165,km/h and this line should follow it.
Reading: 0,km/h
